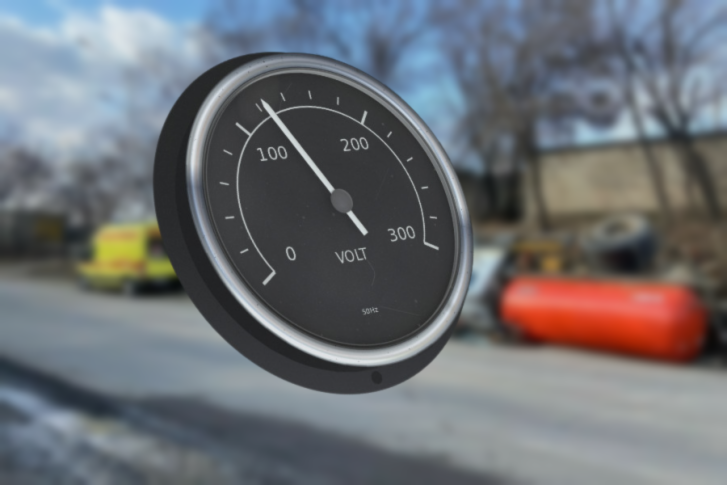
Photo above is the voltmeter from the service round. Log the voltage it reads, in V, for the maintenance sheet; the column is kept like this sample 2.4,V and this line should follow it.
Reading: 120,V
